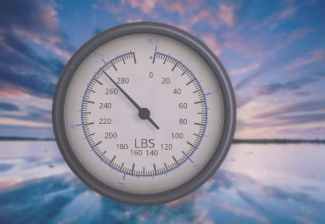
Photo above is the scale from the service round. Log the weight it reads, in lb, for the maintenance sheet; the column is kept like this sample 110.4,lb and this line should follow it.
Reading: 270,lb
